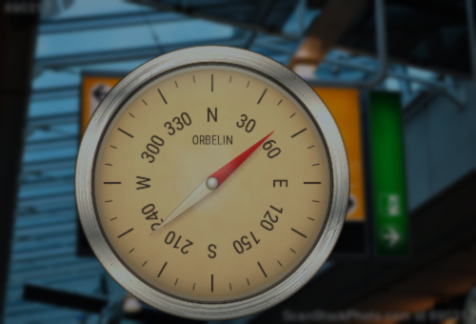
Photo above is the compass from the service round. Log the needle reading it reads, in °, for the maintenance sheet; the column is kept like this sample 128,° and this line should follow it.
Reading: 50,°
